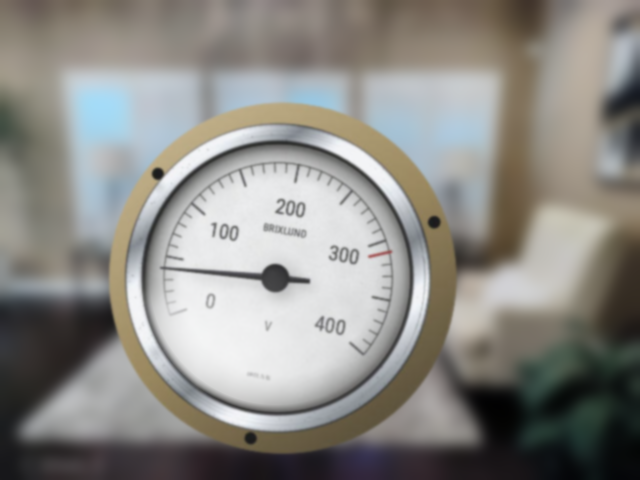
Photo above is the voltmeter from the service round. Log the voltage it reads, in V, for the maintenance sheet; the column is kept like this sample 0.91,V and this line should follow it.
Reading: 40,V
